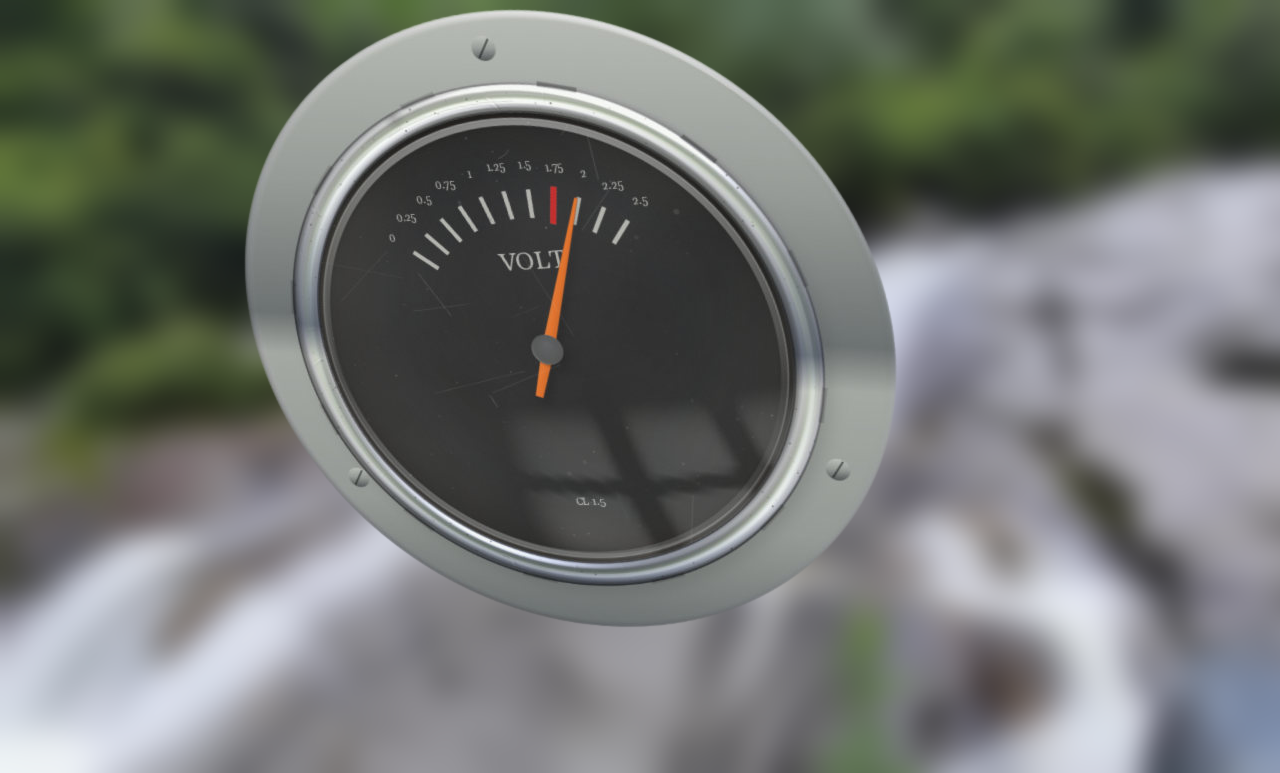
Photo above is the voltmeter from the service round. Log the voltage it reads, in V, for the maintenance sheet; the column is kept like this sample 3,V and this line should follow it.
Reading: 2,V
